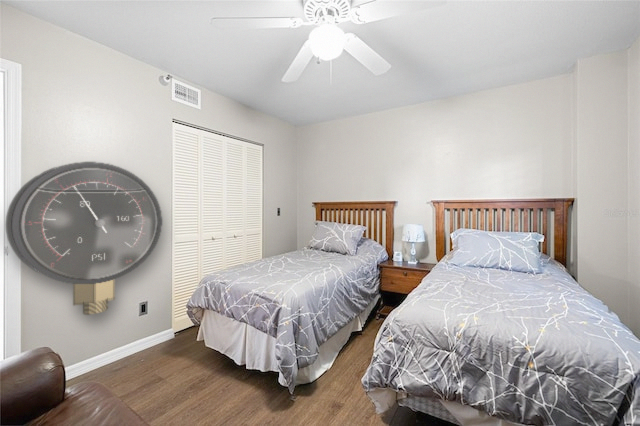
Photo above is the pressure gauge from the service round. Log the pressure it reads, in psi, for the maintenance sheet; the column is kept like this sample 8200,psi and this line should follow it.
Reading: 80,psi
